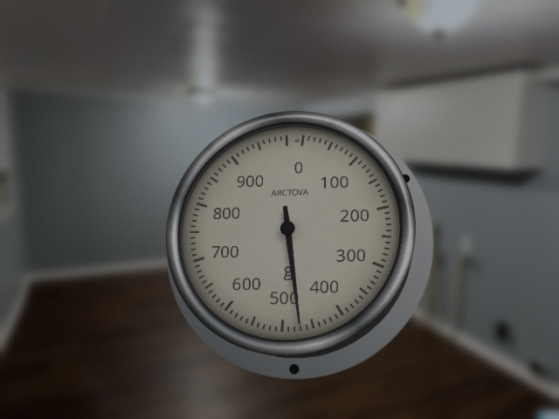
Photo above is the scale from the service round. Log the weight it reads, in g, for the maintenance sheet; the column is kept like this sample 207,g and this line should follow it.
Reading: 470,g
